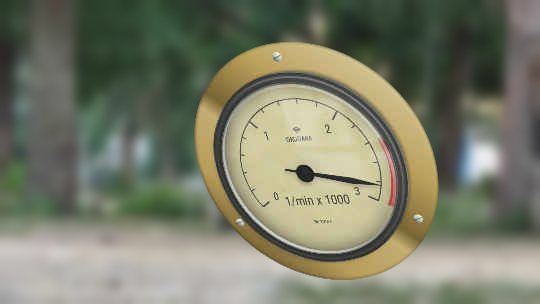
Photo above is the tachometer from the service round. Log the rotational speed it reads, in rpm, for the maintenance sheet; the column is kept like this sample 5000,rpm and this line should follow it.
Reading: 2800,rpm
